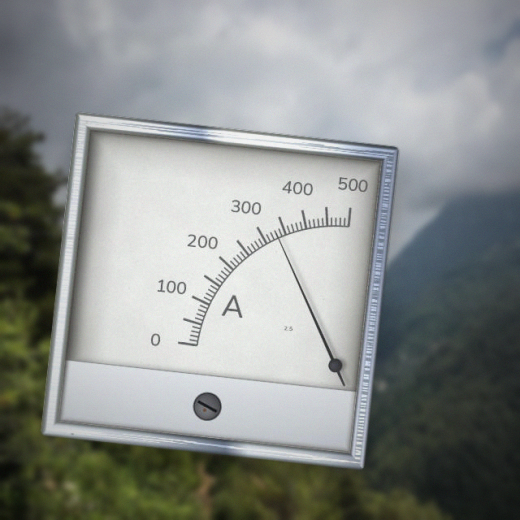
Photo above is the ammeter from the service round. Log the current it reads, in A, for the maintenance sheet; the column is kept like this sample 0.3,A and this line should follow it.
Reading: 330,A
